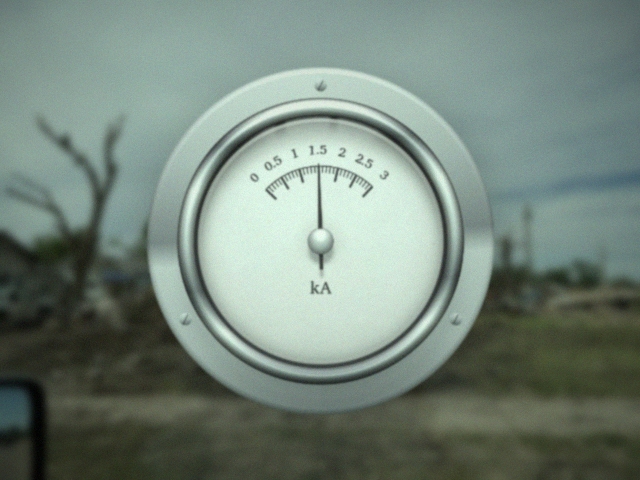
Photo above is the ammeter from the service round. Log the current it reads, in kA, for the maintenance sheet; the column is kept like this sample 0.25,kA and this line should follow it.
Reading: 1.5,kA
